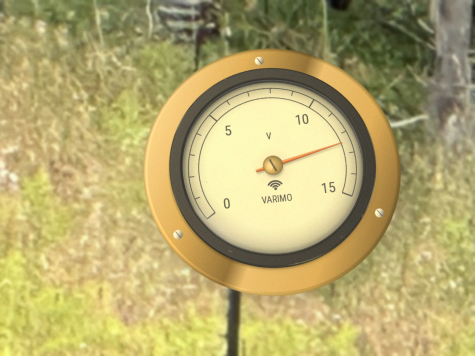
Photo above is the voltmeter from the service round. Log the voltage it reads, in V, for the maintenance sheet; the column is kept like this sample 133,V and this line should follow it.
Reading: 12.5,V
